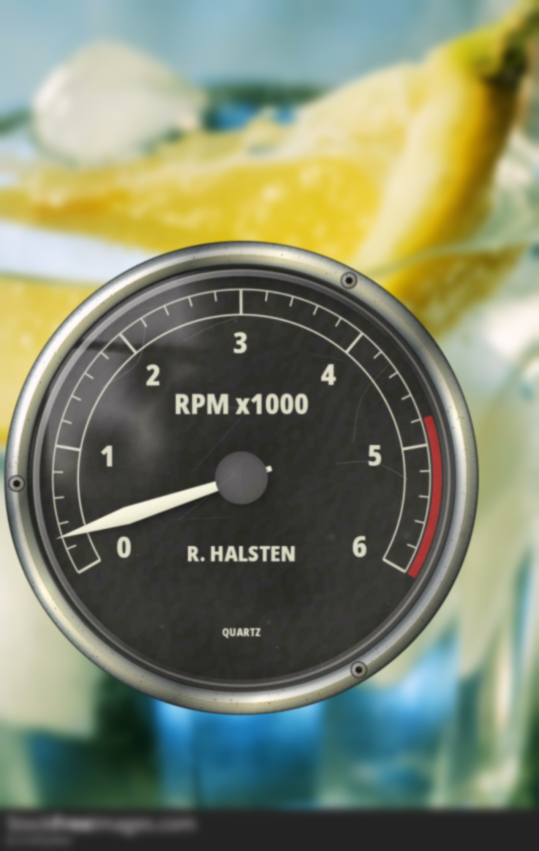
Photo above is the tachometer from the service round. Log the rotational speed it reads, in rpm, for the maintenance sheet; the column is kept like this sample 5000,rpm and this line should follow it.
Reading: 300,rpm
